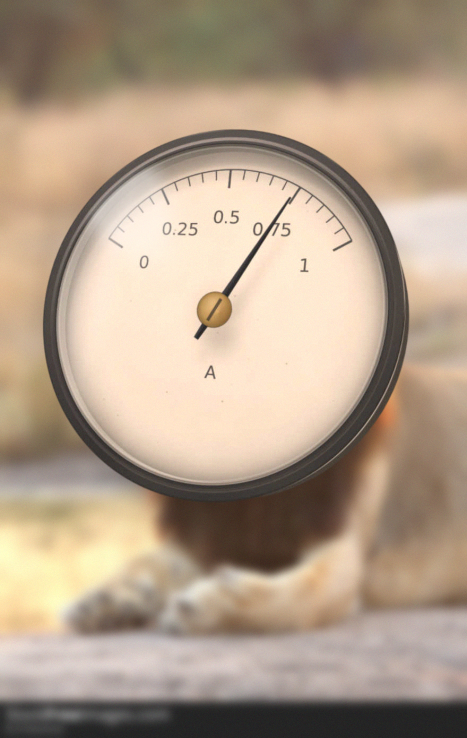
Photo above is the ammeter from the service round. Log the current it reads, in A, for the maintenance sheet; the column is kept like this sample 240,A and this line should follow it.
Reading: 0.75,A
